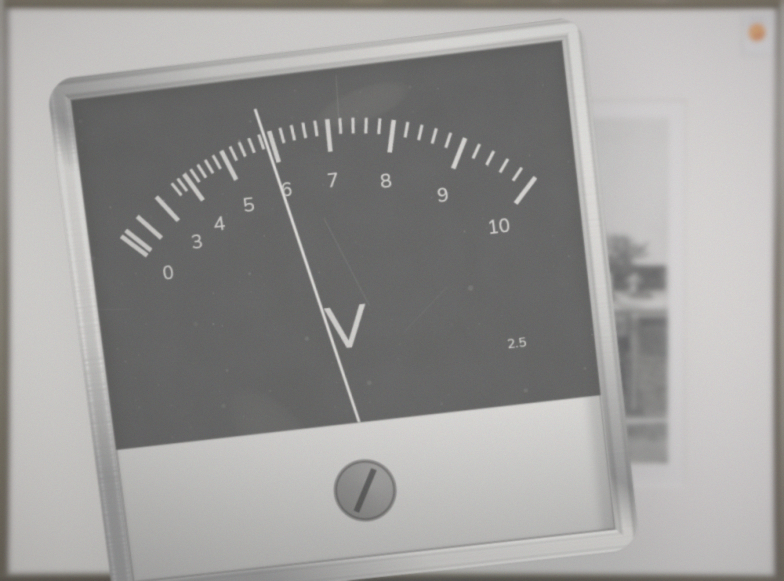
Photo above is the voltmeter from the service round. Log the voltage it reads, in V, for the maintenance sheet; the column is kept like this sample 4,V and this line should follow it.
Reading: 5.9,V
